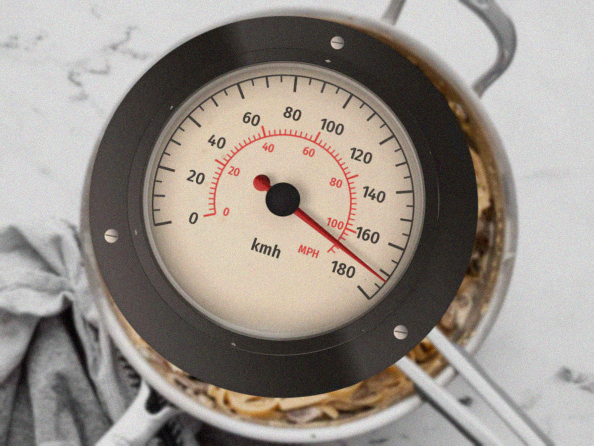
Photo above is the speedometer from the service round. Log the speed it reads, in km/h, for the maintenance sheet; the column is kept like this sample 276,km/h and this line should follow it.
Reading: 172.5,km/h
